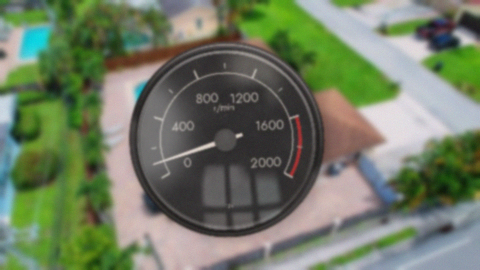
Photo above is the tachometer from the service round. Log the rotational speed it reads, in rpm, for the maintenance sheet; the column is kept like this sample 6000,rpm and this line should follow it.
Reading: 100,rpm
